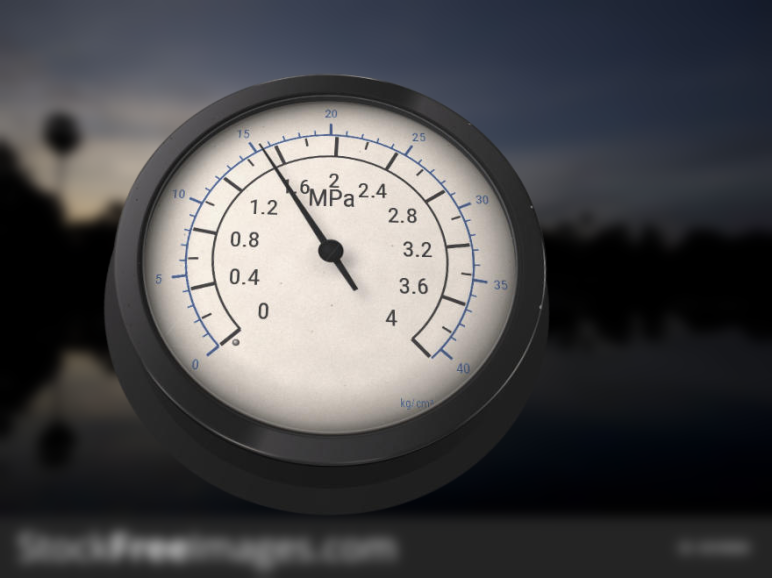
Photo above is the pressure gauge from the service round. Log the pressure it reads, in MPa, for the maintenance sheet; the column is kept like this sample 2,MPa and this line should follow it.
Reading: 1.5,MPa
